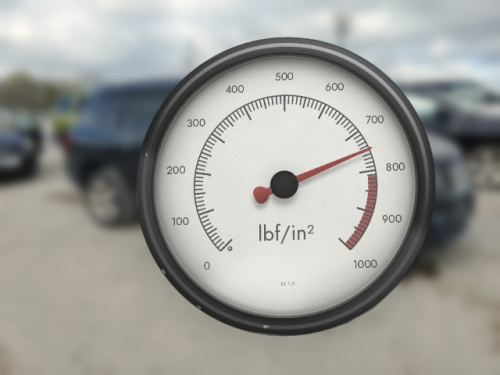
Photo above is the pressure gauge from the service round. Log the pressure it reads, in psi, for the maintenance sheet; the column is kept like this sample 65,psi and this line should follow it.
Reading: 750,psi
